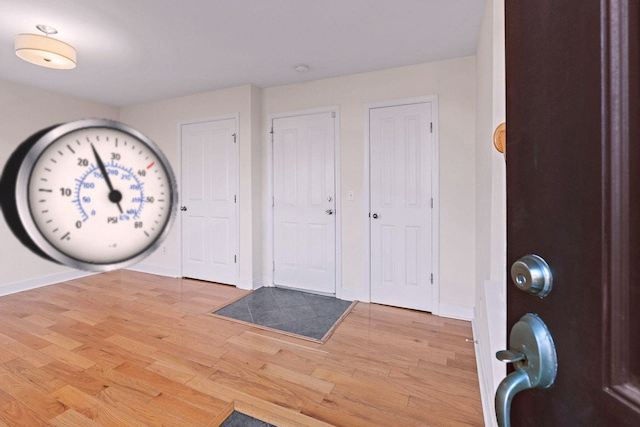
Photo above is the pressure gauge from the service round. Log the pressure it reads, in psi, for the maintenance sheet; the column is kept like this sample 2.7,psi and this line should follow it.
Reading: 24,psi
